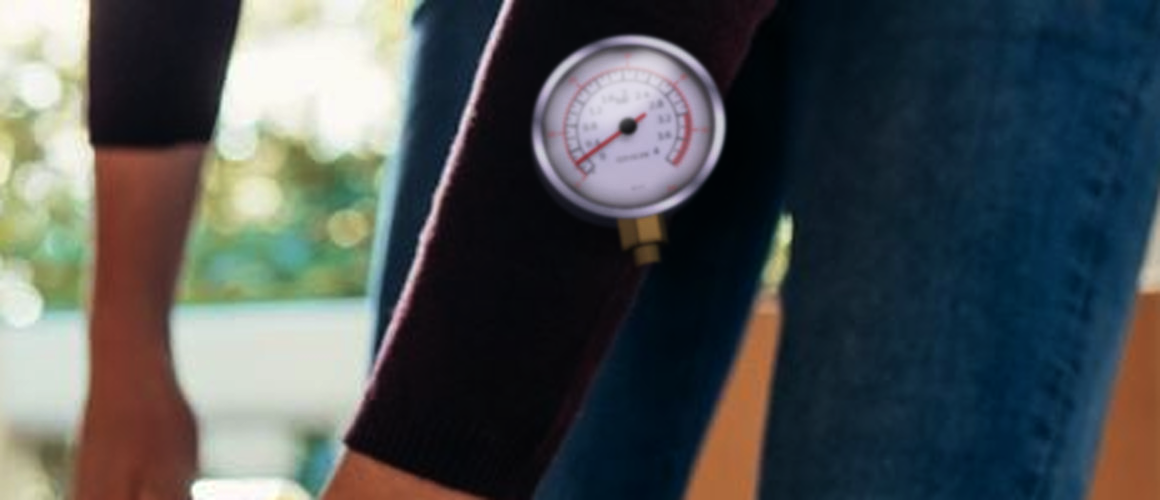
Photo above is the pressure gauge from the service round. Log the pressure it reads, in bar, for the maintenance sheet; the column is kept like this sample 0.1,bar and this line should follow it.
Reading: 0.2,bar
